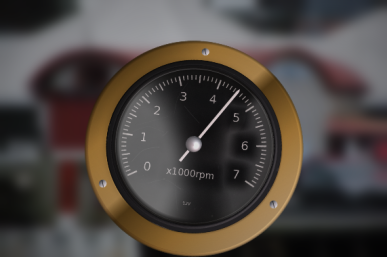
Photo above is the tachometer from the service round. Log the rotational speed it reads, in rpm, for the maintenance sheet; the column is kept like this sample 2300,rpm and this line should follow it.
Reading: 4500,rpm
